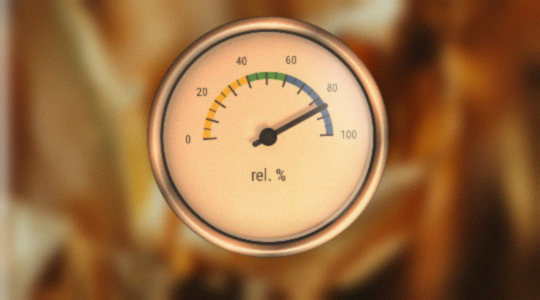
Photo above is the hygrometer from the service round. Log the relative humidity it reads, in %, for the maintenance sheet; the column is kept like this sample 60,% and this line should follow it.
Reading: 85,%
